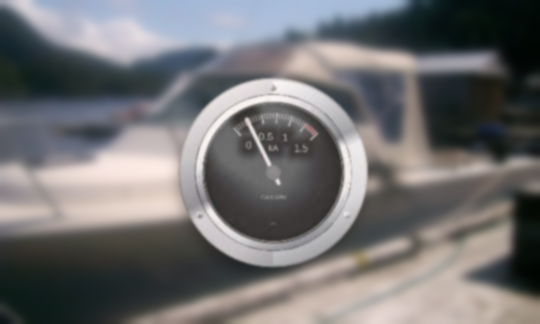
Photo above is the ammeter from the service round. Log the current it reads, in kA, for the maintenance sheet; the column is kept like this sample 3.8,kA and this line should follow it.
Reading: 0.25,kA
